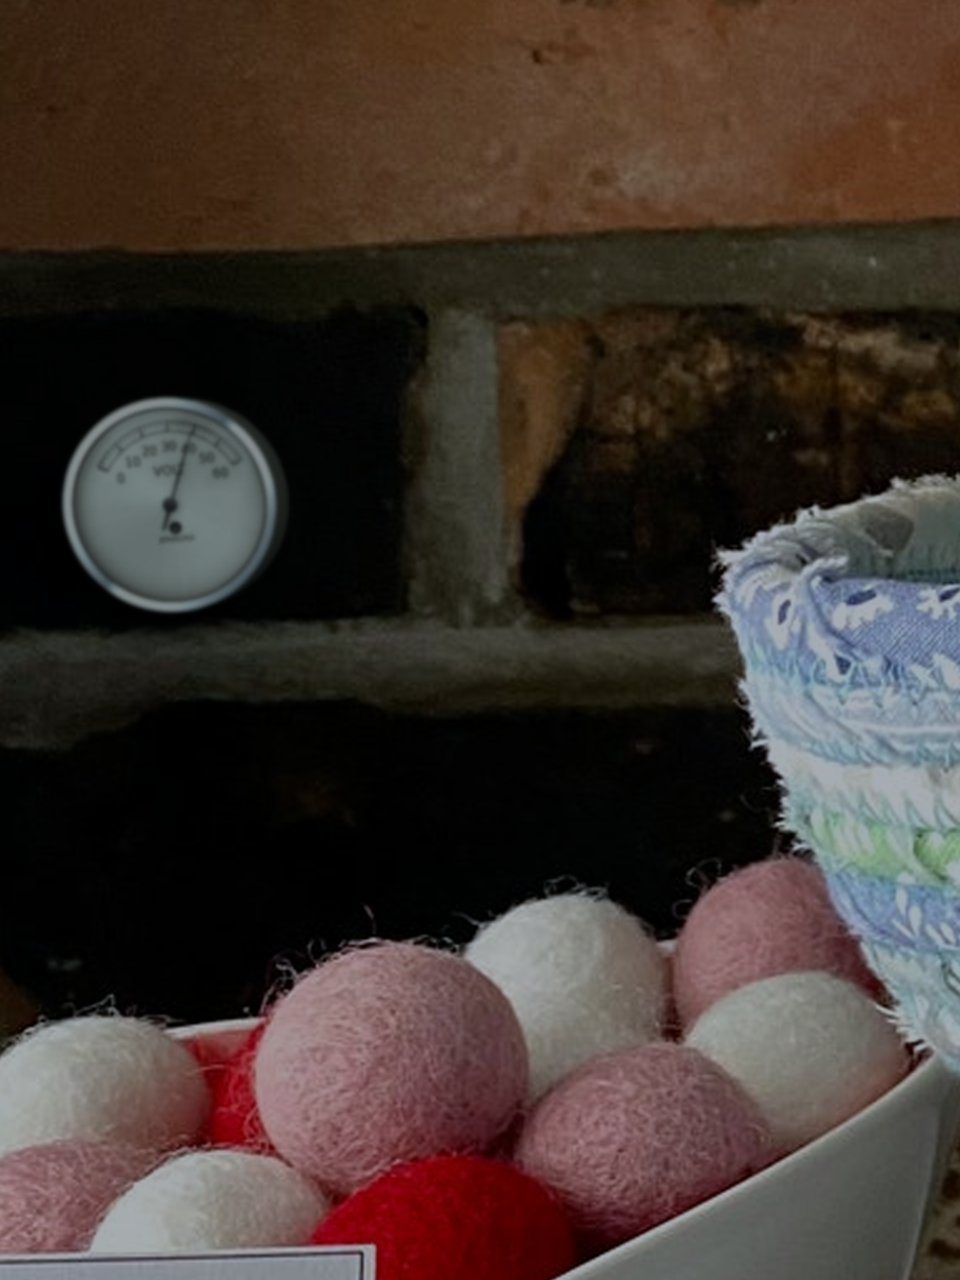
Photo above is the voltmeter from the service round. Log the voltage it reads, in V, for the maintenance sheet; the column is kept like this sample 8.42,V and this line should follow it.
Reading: 40,V
